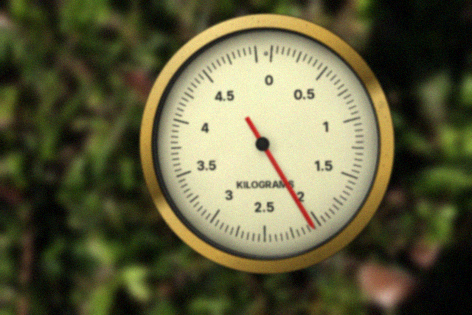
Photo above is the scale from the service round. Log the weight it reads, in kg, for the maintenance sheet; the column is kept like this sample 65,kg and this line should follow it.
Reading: 2.05,kg
